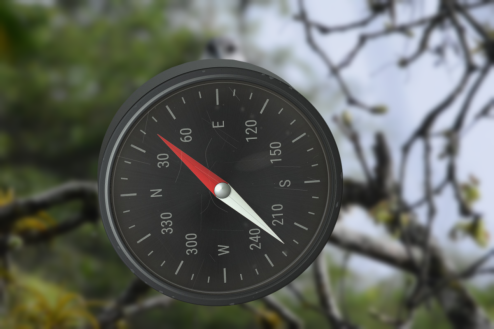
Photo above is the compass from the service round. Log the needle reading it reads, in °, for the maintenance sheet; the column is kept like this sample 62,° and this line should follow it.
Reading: 45,°
